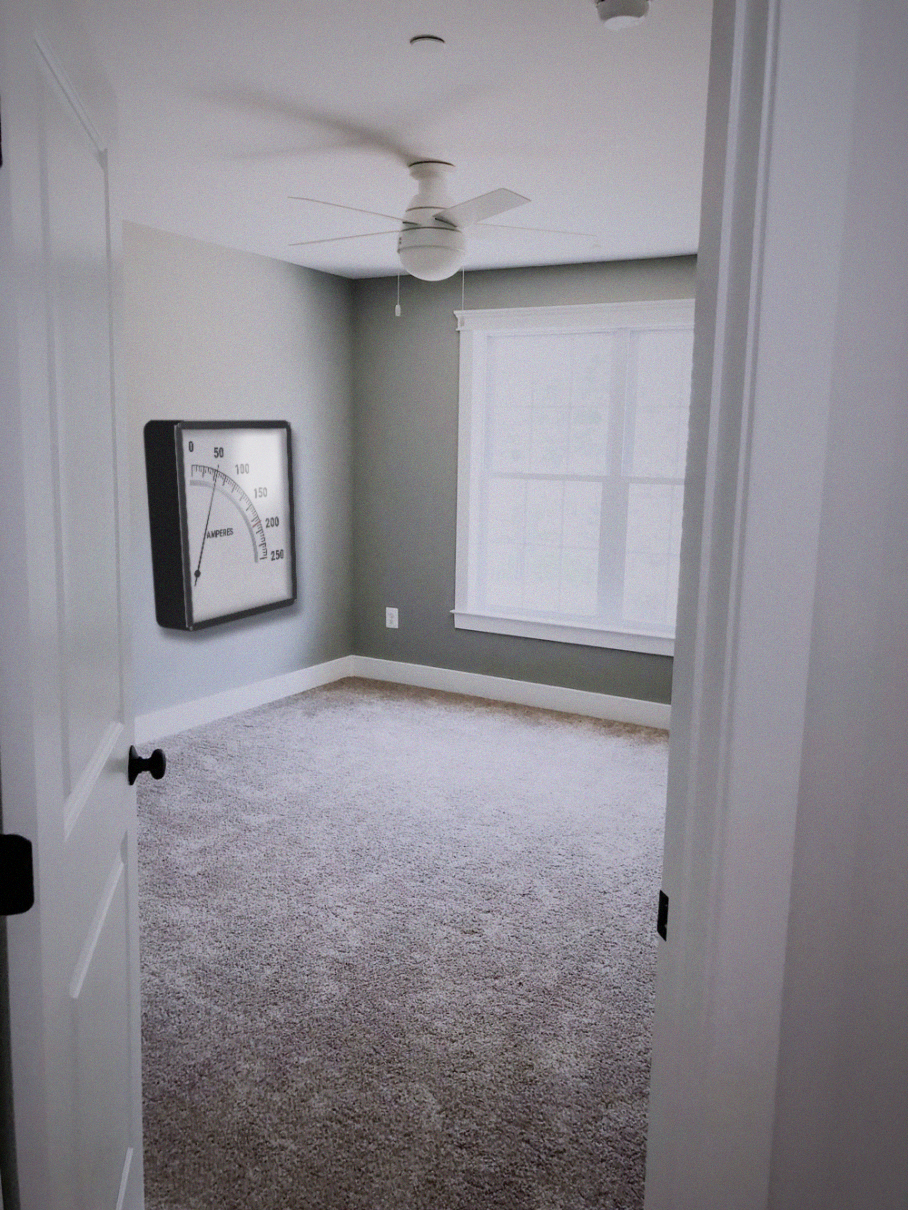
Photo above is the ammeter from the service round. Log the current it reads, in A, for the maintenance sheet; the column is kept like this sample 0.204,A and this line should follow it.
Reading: 50,A
